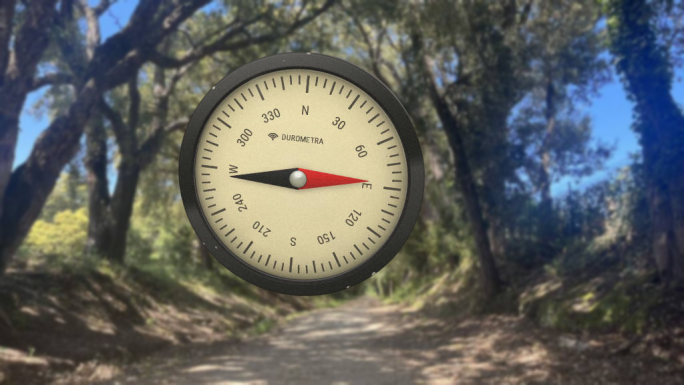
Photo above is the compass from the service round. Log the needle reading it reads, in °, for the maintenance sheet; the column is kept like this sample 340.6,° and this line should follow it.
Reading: 85,°
